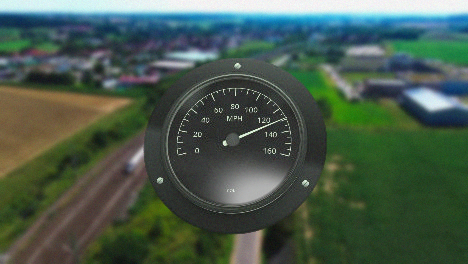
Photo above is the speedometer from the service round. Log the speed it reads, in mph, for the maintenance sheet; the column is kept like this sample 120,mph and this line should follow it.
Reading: 130,mph
